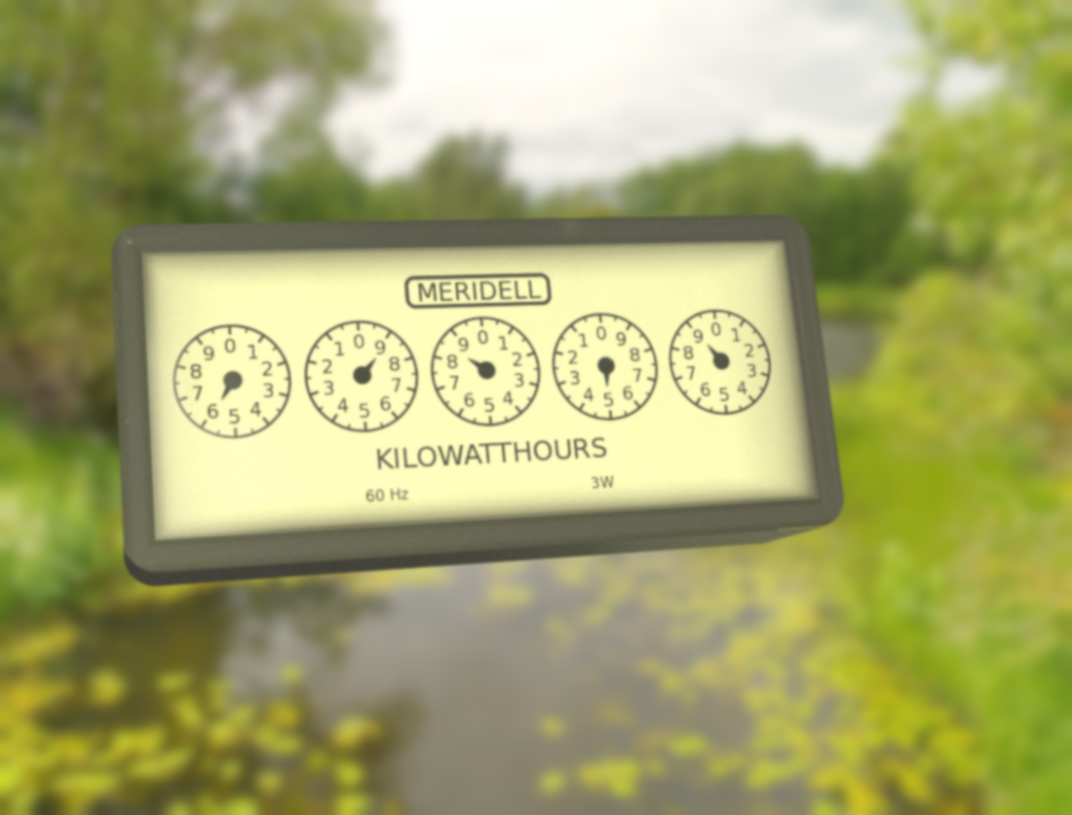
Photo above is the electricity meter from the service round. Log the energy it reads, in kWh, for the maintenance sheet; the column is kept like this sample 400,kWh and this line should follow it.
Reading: 58849,kWh
